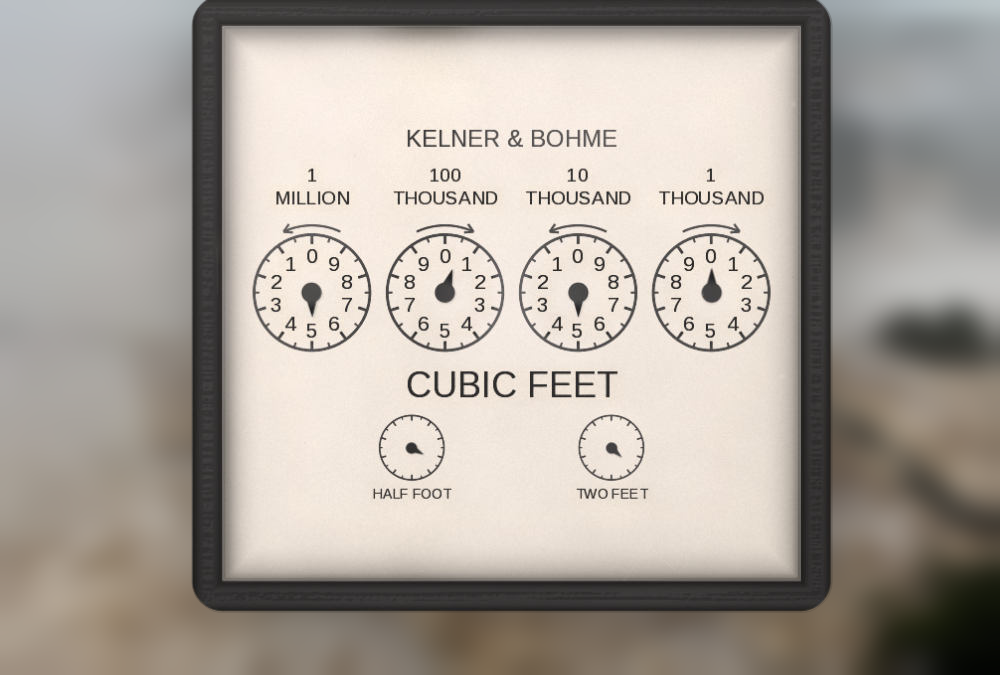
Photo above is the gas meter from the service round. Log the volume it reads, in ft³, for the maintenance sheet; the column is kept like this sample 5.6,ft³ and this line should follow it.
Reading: 505000,ft³
